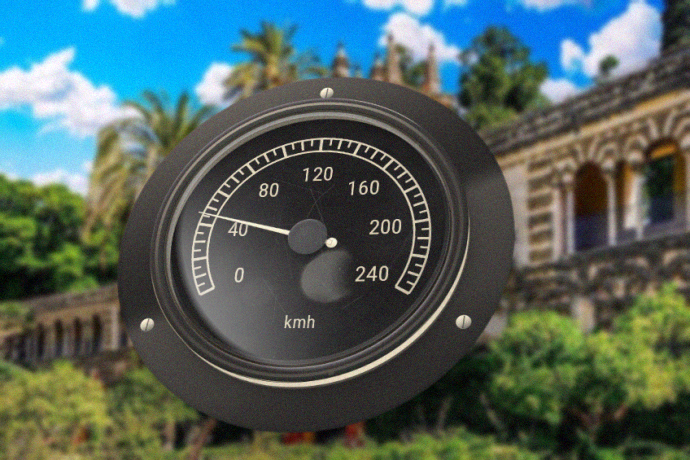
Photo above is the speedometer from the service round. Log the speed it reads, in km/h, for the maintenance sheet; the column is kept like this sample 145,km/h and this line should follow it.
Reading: 45,km/h
